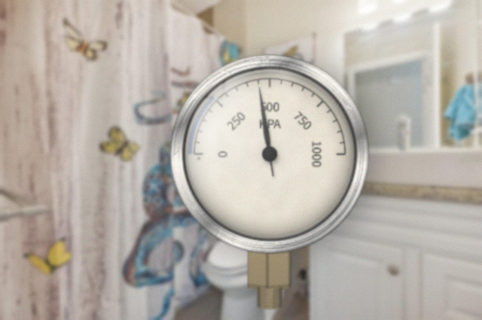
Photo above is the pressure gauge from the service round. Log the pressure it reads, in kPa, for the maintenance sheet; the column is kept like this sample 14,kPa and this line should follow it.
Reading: 450,kPa
